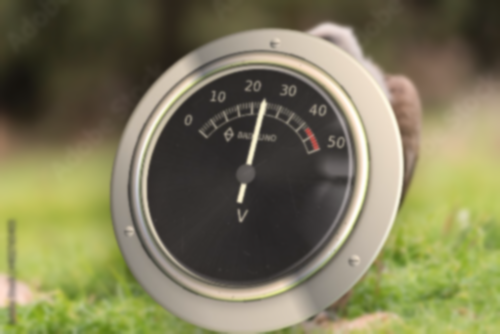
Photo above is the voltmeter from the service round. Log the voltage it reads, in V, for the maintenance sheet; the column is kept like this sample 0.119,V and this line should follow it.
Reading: 25,V
